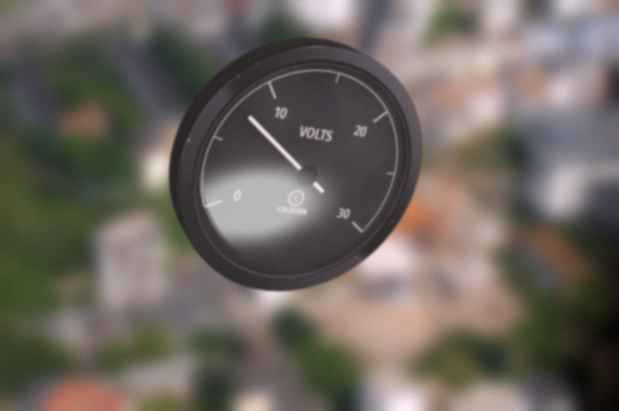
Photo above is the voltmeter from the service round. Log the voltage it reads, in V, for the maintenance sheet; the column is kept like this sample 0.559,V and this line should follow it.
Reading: 7.5,V
